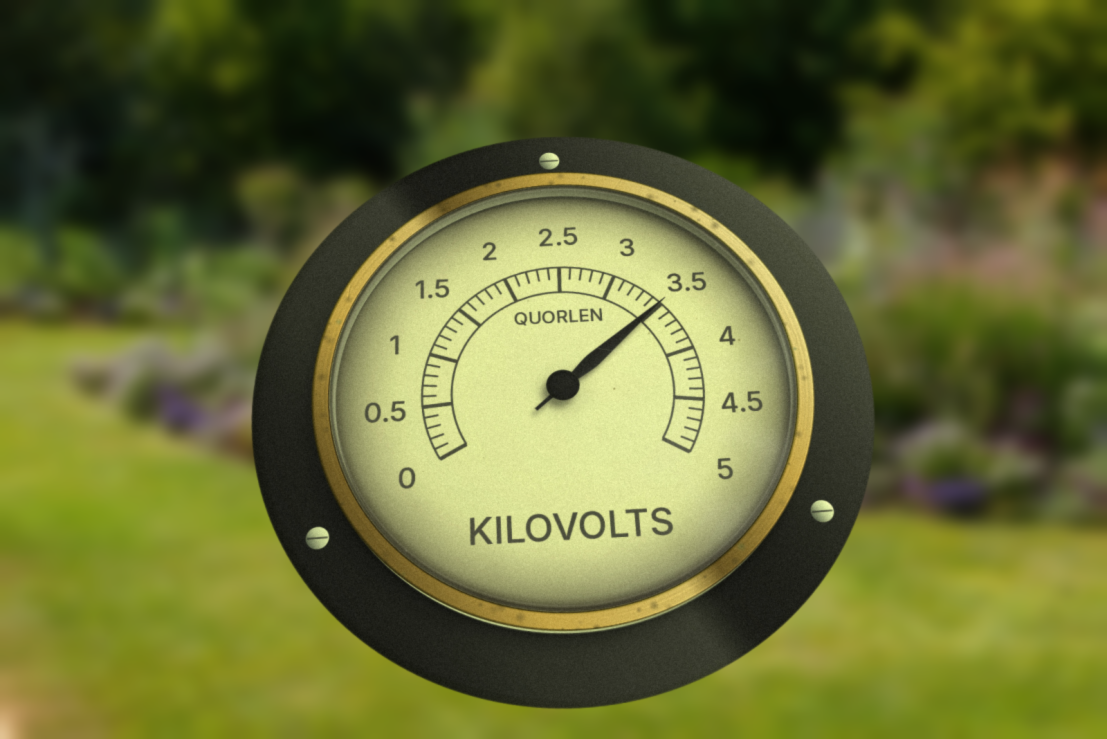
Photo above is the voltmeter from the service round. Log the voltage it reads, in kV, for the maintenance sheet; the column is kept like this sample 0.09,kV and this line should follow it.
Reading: 3.5,kV
